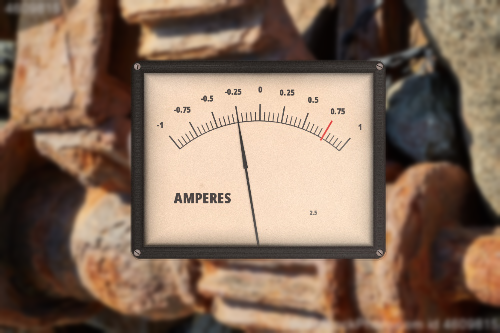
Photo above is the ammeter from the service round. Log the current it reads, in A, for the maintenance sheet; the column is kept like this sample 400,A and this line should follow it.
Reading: -0.25,A
